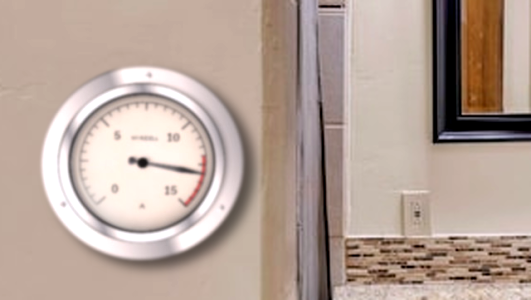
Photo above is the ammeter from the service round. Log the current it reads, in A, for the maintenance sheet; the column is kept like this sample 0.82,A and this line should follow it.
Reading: 13,A
